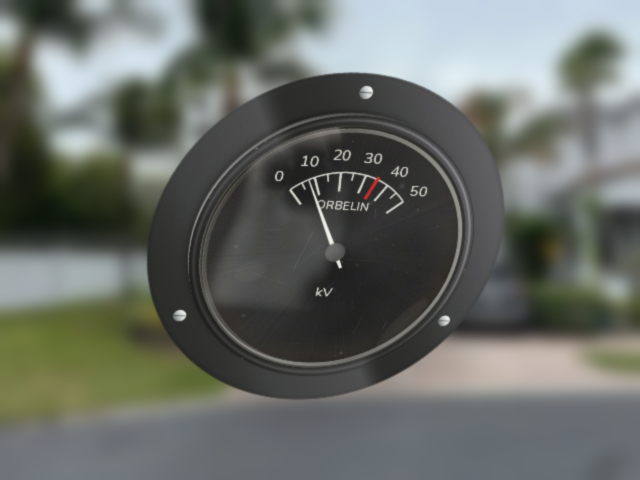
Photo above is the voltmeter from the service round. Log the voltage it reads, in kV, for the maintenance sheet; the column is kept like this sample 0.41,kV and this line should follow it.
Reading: 7.5,kV
